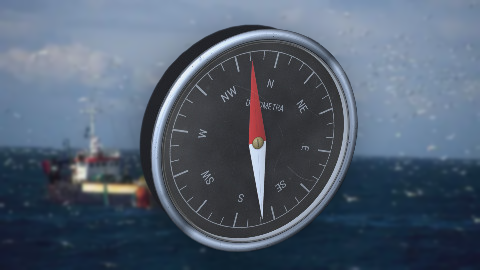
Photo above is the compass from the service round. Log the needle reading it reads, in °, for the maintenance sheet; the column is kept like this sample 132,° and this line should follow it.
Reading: 340,°
